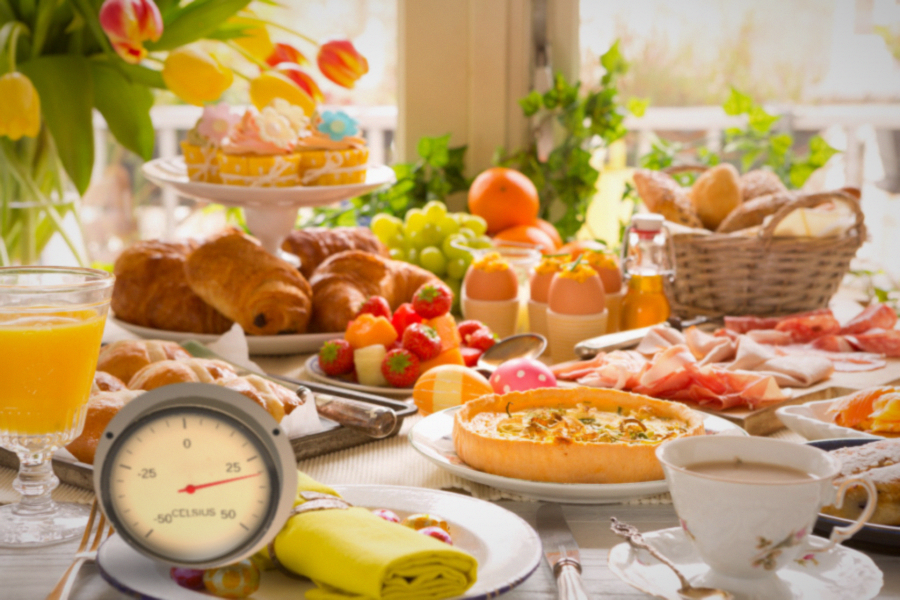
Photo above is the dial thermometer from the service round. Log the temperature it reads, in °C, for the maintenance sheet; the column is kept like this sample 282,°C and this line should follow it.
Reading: 30,°C
